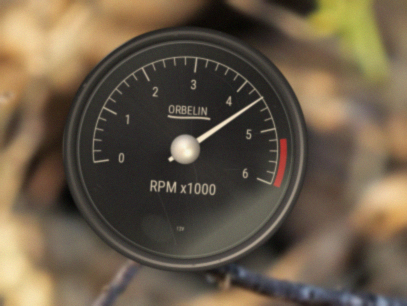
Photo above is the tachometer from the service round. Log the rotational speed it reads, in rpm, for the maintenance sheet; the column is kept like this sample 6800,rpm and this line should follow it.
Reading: 4400,rpm
